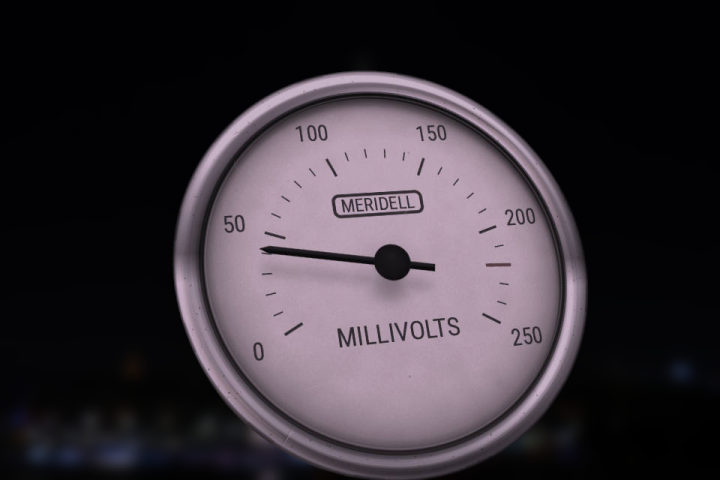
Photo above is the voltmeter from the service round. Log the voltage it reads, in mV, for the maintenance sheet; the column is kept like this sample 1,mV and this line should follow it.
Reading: 40,mV
